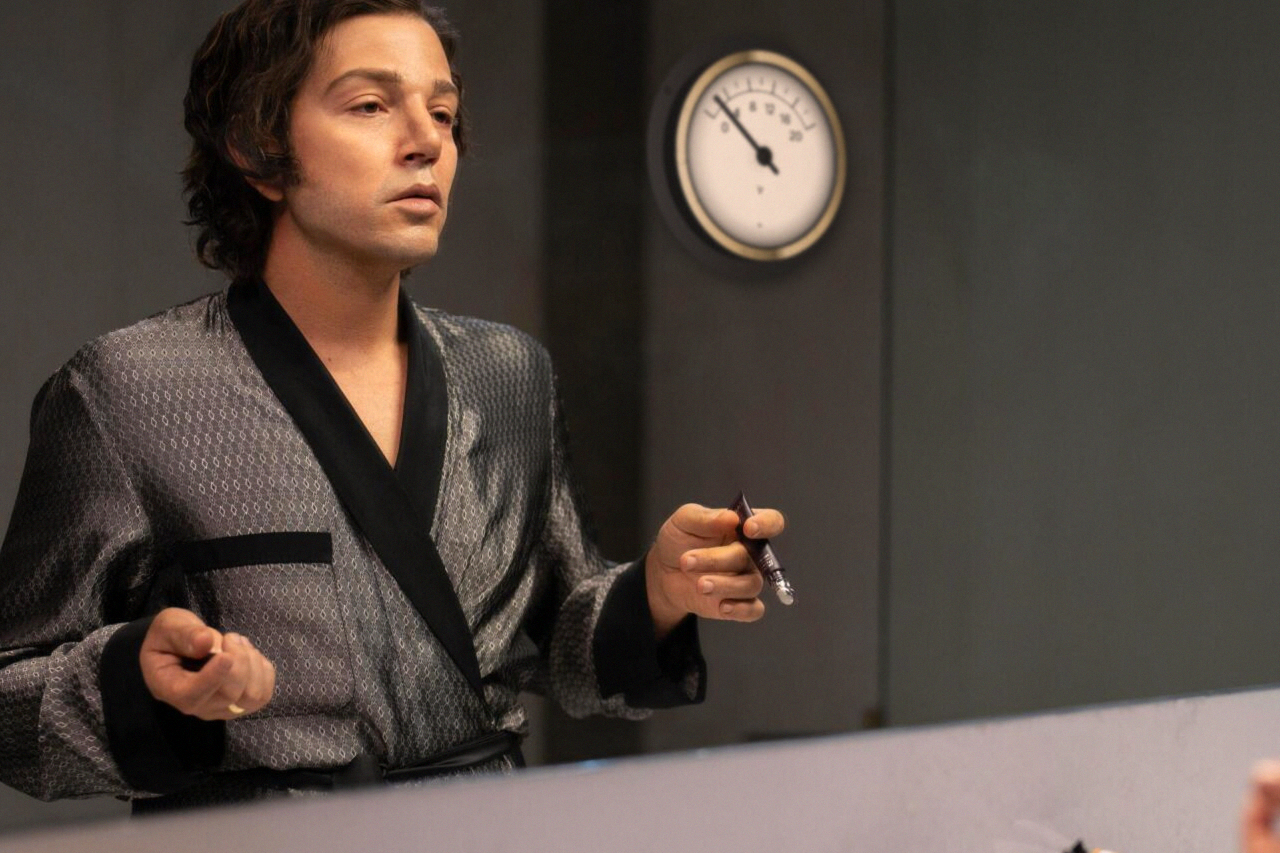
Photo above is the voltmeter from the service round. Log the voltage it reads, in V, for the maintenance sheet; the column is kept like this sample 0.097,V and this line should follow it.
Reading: 2,V
